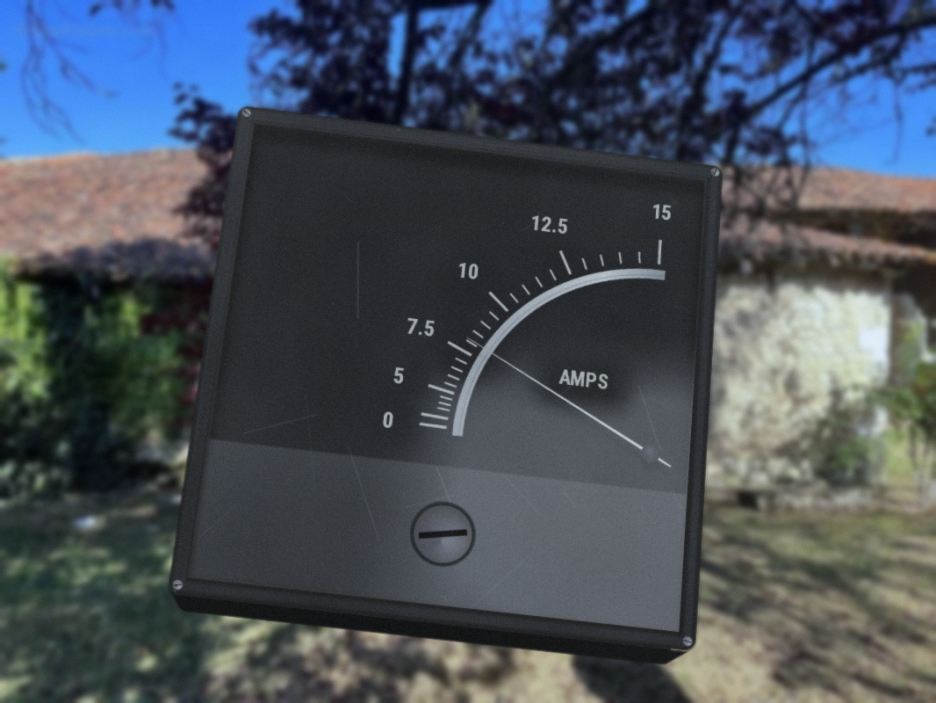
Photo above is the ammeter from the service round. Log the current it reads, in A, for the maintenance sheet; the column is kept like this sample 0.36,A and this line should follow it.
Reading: 8,A
